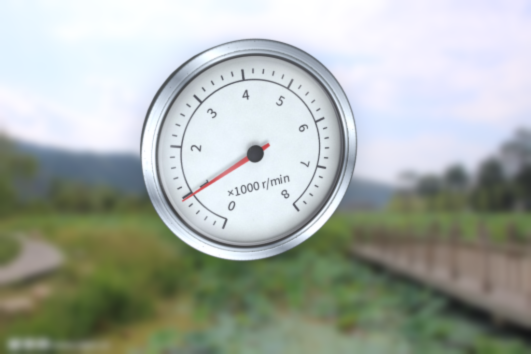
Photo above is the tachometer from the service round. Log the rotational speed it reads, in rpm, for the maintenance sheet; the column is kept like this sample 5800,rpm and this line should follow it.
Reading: 1000,rpm
